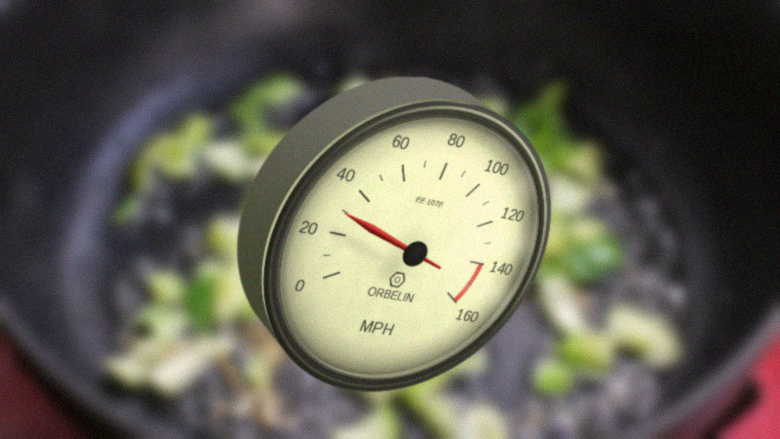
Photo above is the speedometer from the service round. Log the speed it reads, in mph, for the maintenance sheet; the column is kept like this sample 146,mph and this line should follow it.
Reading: 30,mph
